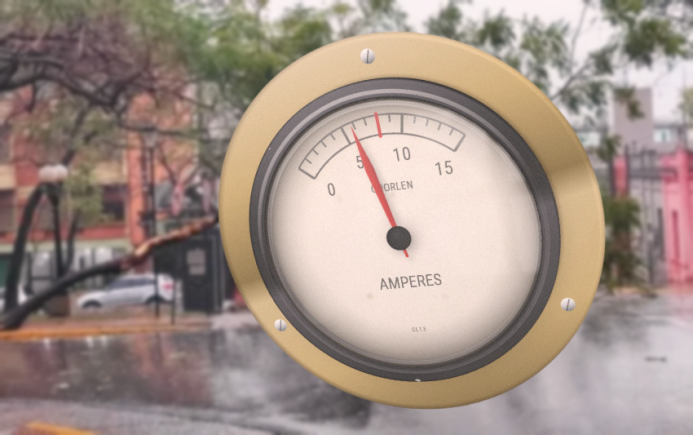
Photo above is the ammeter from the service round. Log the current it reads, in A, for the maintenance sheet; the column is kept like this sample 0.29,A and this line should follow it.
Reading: 6,A
